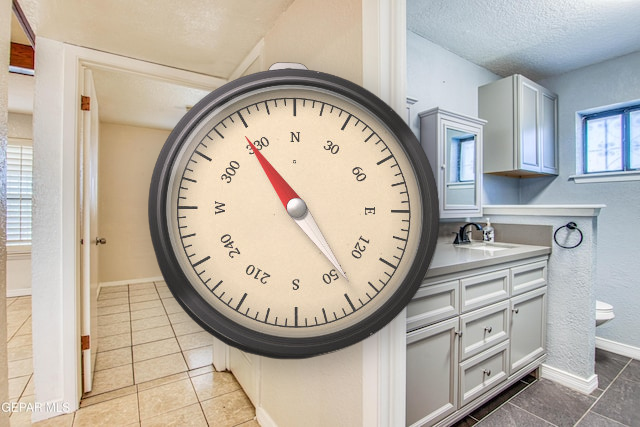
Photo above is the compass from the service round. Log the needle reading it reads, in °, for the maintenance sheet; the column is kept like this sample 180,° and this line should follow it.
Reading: 325,°
